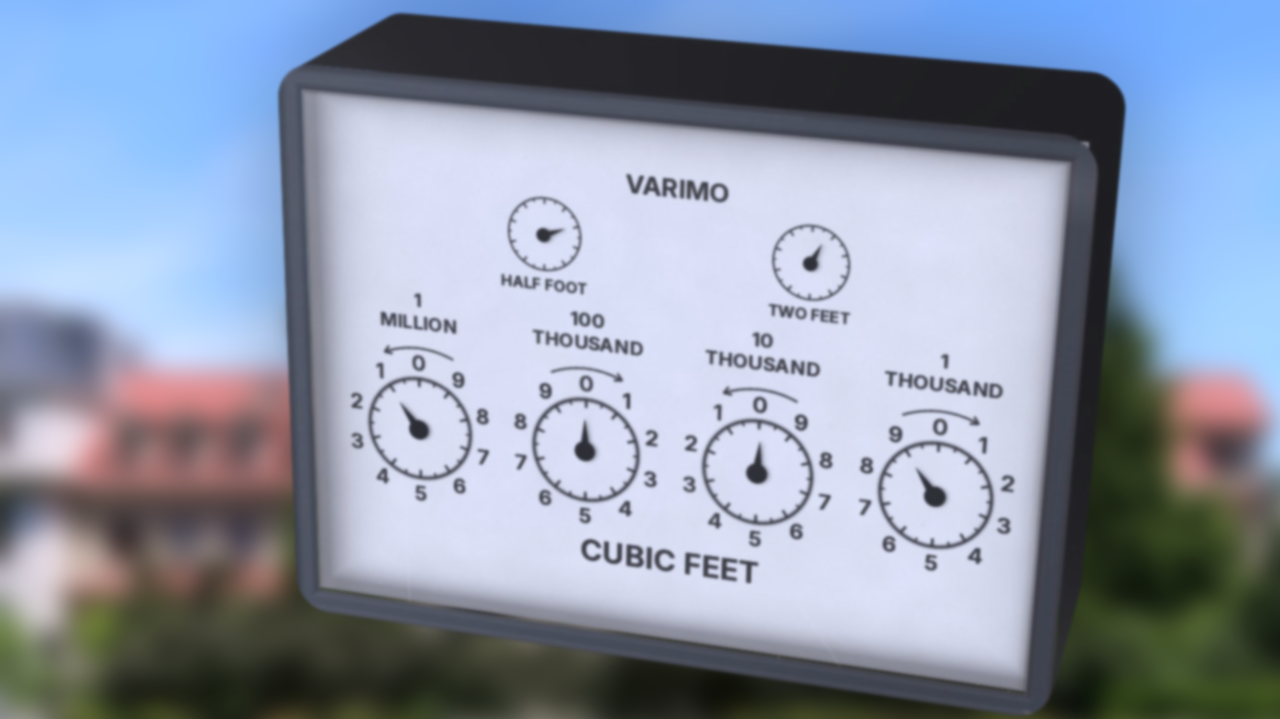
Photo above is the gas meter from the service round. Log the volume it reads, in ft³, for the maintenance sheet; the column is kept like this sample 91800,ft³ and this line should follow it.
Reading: 99900,ft³
